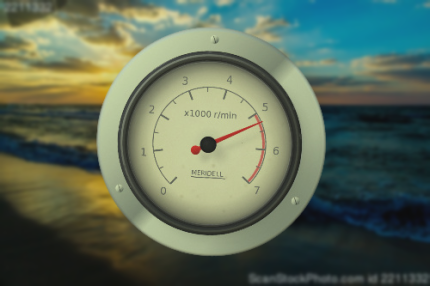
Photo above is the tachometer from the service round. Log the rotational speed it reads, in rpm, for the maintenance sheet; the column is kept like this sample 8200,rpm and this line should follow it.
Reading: 5250,rpm
